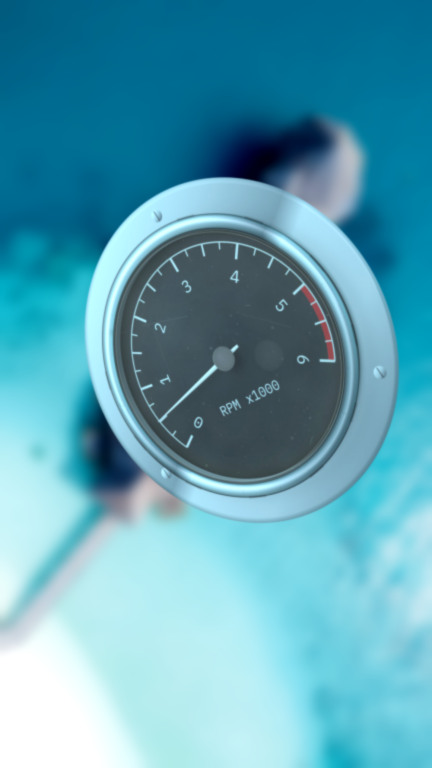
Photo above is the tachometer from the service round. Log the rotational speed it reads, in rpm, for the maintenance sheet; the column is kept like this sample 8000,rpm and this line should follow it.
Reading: 500,rpm
